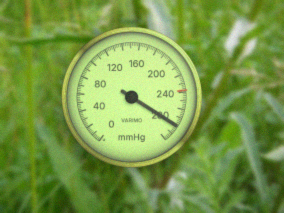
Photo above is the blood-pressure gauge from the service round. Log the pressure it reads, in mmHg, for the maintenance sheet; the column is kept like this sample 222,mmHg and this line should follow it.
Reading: 280,mmHg
